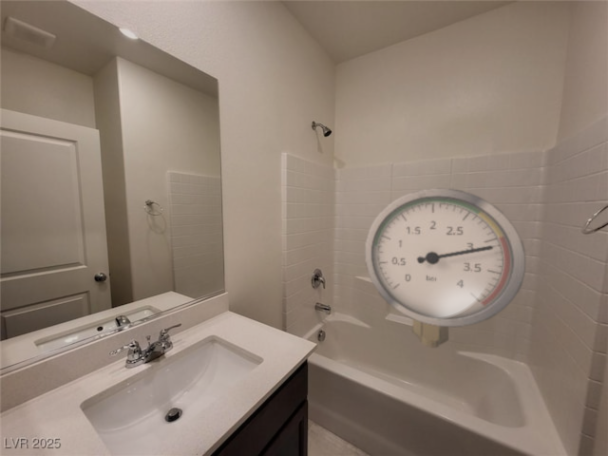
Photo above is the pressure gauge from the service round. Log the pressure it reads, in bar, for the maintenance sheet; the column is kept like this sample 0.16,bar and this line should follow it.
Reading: 3.1,bar
